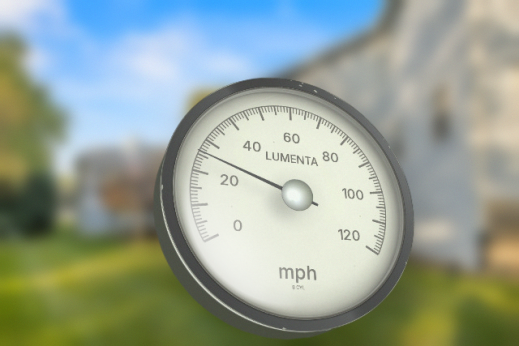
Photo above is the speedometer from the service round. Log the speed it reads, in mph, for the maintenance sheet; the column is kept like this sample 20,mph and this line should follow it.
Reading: 25,mph
